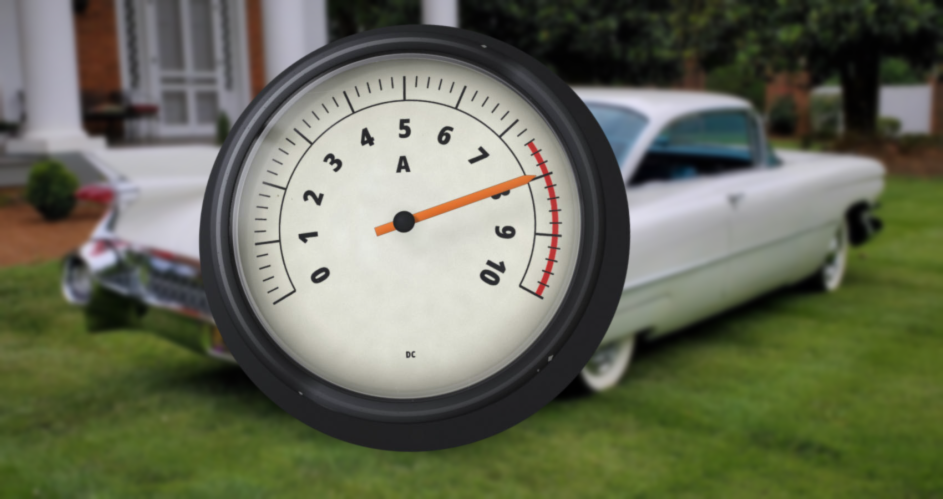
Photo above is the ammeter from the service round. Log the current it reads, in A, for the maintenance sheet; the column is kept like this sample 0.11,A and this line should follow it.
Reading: 8,A
